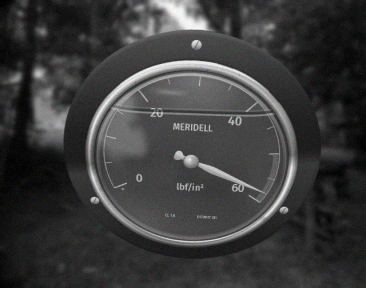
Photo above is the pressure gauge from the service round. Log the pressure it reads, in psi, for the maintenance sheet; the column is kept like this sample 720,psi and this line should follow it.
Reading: 57.5,psi
